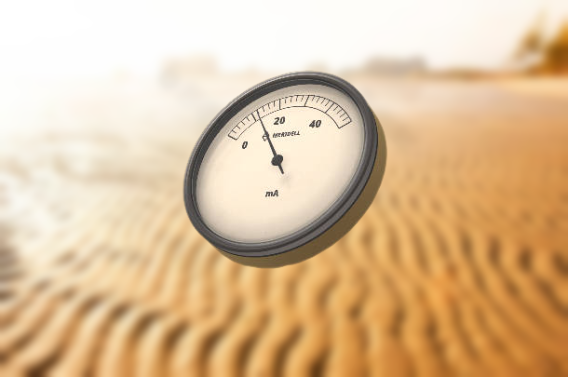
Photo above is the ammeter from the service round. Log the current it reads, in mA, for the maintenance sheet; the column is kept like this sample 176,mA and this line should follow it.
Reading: 12,mA
